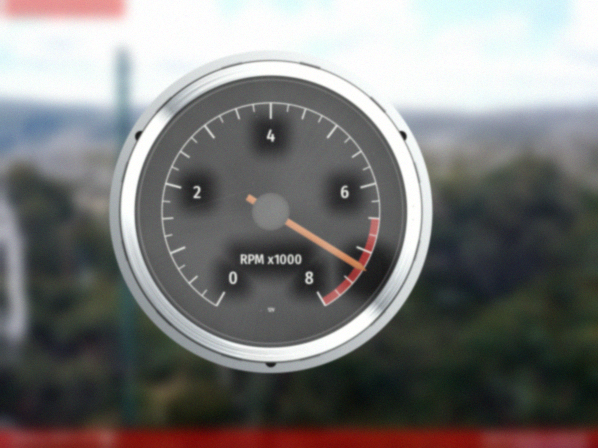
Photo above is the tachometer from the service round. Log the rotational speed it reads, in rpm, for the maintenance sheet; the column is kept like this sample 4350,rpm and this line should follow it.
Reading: 7250,rpm
